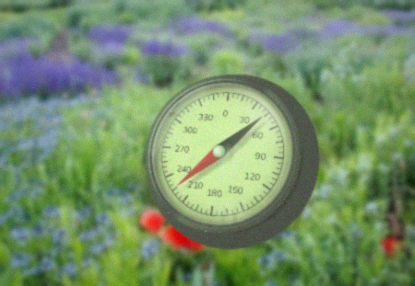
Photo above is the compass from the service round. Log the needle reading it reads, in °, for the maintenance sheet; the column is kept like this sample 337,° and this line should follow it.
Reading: 225,°
